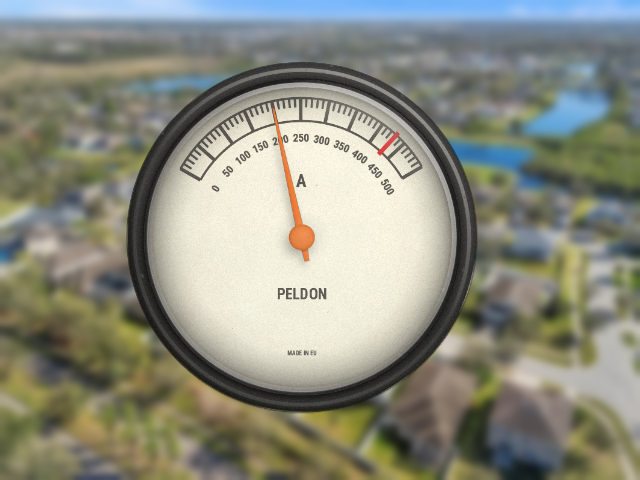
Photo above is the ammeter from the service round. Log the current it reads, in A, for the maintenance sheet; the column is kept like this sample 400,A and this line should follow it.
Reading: 200,A
